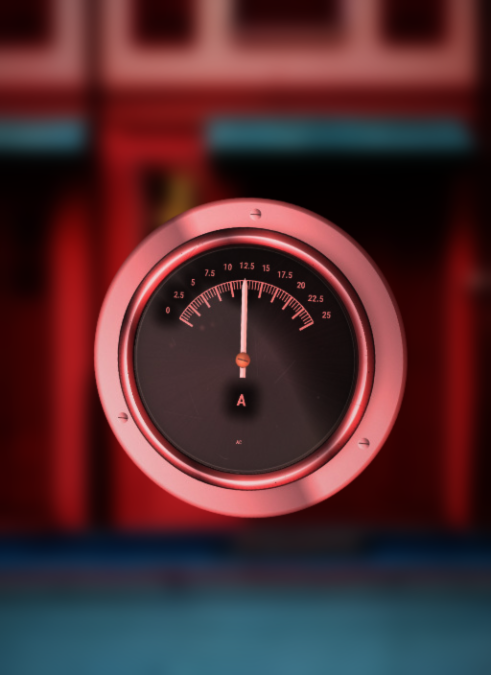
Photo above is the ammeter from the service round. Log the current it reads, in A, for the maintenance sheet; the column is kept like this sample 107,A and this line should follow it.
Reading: 12.5,A
